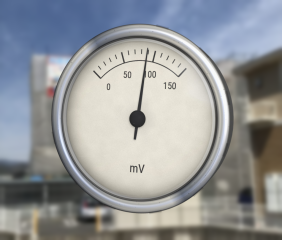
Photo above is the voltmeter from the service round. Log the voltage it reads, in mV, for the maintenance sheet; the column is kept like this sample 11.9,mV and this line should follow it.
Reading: 90,mV
